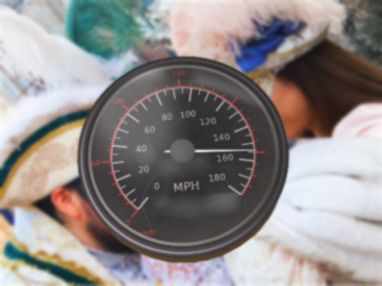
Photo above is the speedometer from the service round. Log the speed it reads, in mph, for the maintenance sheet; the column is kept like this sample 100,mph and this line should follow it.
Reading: 155,mph
